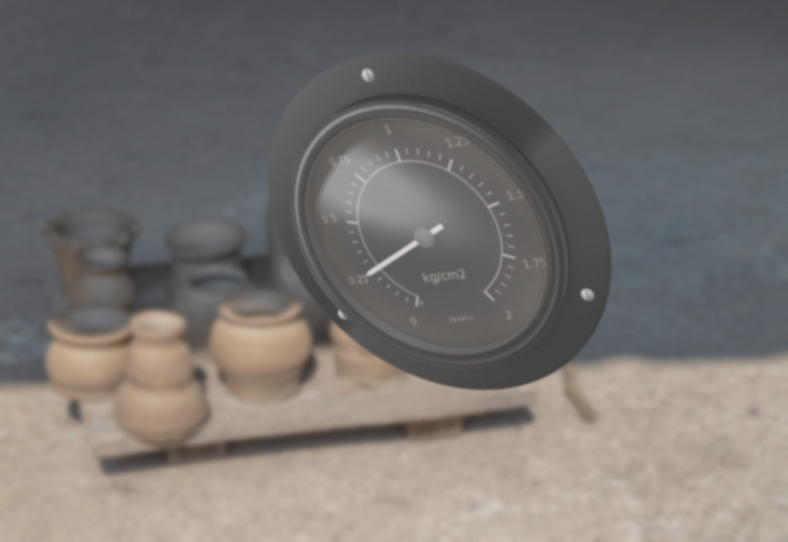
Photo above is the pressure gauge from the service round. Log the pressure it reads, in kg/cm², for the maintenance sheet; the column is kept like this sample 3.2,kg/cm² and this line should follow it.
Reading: 0.25,kg/cm²
